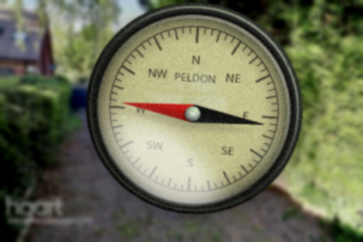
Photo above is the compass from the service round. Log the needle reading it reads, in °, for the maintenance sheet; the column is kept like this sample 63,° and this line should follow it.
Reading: 275,°
